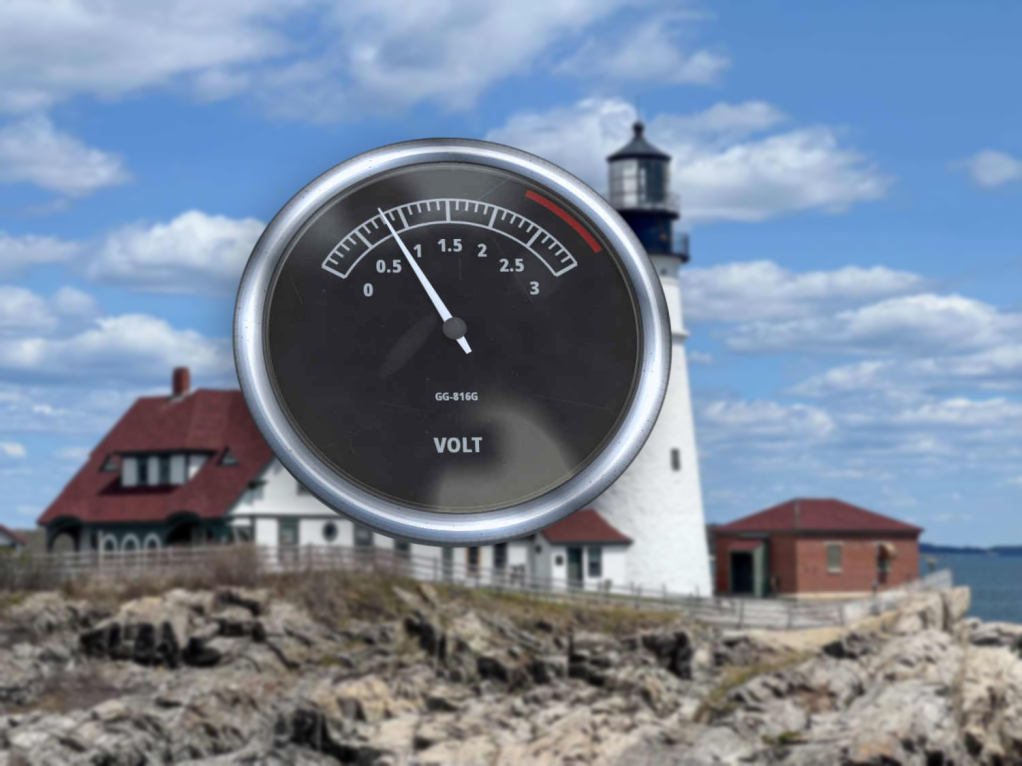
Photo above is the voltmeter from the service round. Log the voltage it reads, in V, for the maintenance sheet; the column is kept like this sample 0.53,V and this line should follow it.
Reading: 0.8,V
